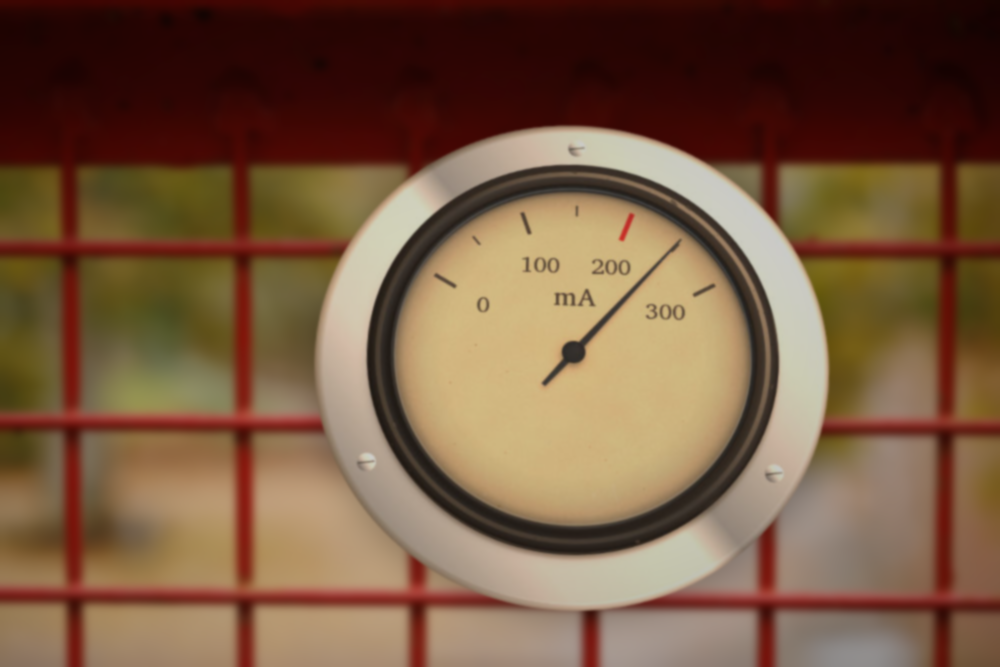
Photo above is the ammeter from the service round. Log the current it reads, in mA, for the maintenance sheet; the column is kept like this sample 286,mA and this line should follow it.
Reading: 250,mA
